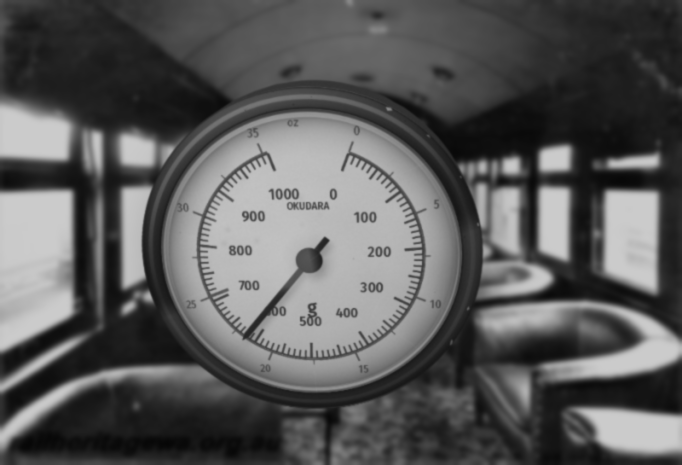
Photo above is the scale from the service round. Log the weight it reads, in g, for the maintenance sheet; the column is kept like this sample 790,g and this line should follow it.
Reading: 620,g
